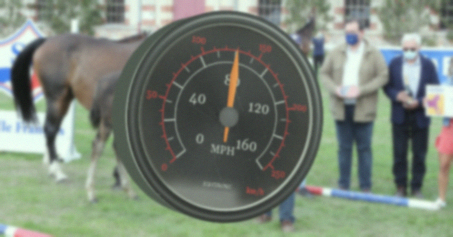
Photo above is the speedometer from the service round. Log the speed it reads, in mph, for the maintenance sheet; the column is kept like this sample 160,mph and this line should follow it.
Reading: 80,mph
